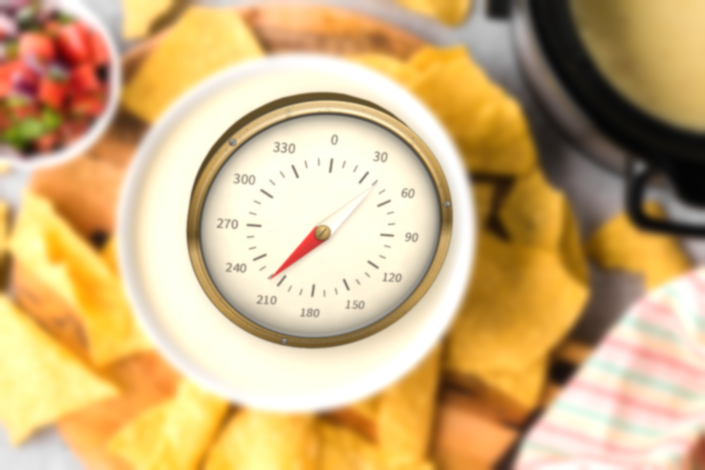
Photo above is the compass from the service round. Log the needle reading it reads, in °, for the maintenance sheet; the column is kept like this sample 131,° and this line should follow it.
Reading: 220,°
